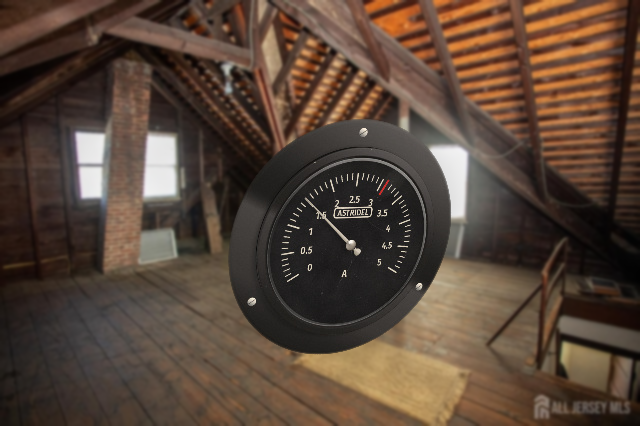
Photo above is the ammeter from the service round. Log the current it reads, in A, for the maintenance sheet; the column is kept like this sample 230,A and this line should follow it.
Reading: 1.5,A
